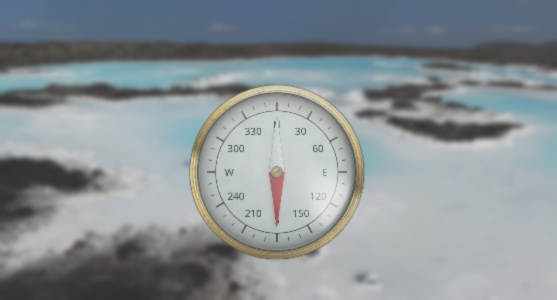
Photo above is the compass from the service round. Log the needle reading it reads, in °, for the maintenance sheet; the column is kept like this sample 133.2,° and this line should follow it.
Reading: 180,°
